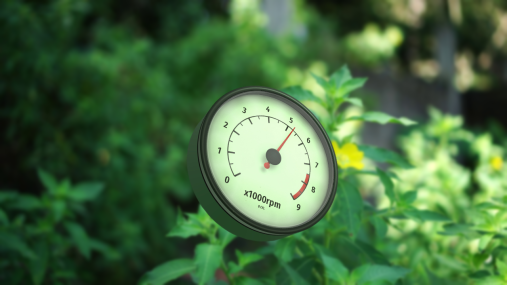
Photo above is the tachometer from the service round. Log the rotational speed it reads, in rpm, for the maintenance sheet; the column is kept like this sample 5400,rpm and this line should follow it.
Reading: 5250,rpm
